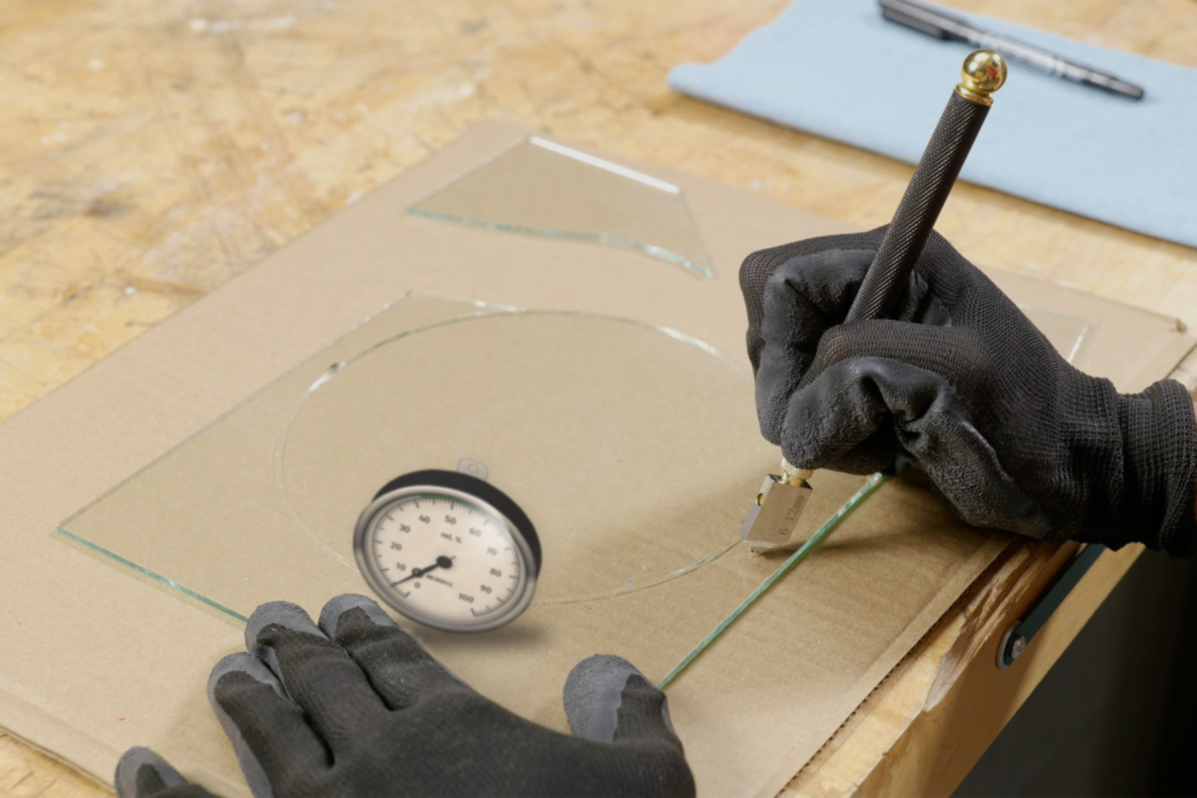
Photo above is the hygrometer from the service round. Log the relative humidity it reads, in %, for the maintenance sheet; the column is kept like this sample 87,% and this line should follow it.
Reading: 5,%
